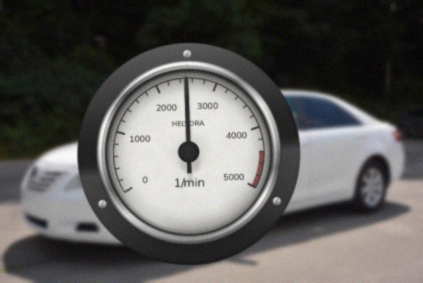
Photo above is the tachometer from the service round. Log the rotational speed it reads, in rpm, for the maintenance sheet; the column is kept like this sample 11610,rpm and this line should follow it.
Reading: 2500,rpm
